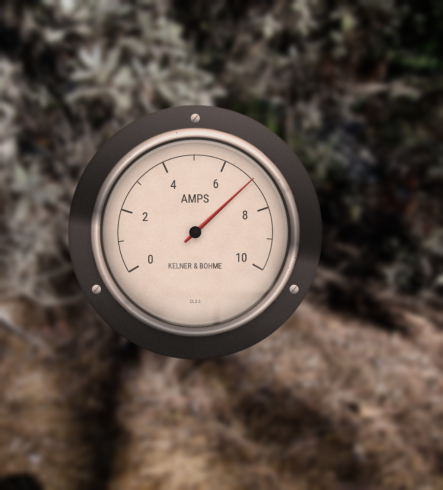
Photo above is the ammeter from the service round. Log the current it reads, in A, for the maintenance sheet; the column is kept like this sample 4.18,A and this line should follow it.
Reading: 7,A
